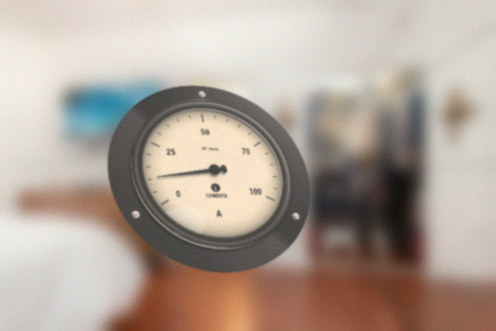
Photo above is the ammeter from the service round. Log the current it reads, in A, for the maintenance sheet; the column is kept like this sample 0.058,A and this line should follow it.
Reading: 10,A
